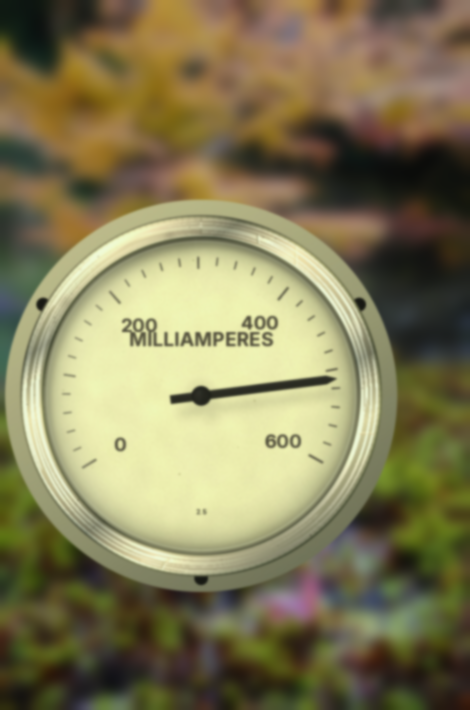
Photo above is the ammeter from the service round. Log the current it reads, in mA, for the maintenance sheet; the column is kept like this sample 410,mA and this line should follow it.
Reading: 510,mA
